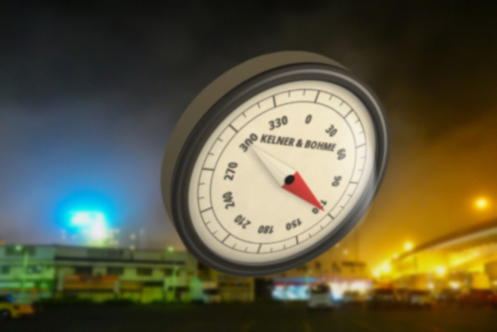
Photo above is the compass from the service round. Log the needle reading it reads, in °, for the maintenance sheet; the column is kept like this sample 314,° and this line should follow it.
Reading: 120,°
